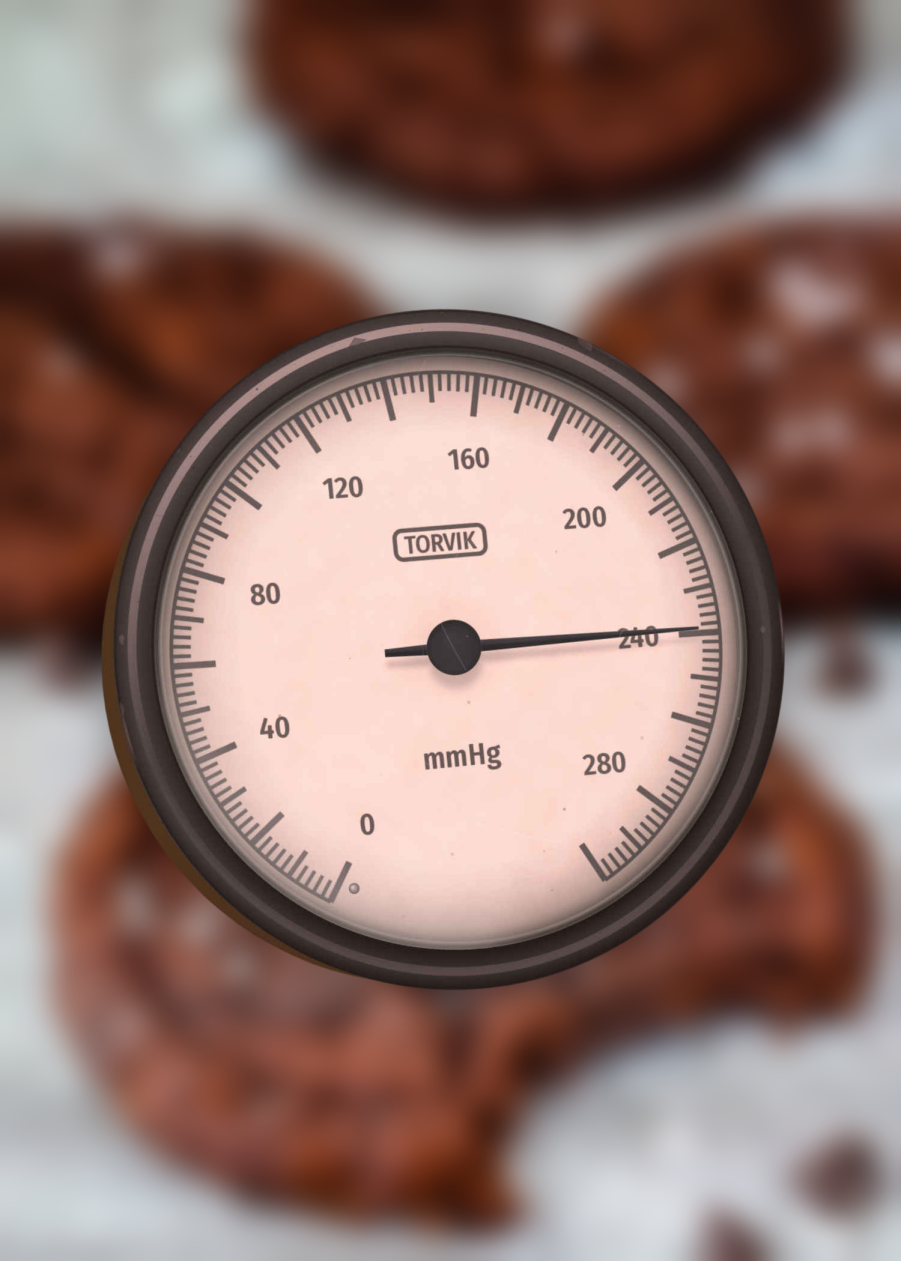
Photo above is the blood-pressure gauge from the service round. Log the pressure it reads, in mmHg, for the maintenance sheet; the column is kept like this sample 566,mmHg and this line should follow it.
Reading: 239,mmHg
